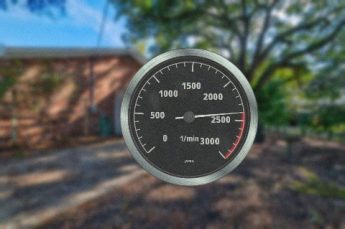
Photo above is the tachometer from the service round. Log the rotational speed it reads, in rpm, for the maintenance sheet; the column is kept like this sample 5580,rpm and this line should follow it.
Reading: 2400,rpm
